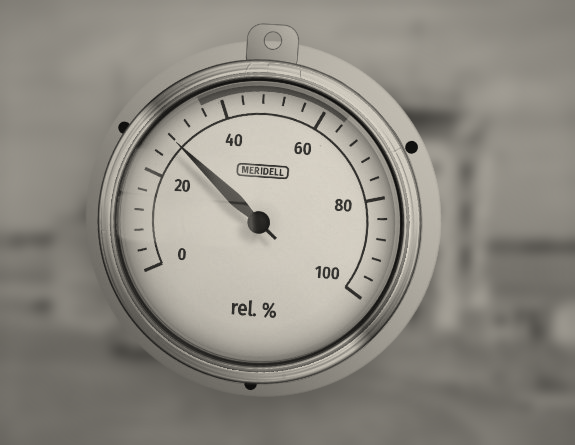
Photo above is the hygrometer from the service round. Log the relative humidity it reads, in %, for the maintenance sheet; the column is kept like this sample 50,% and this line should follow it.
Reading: 28,%
